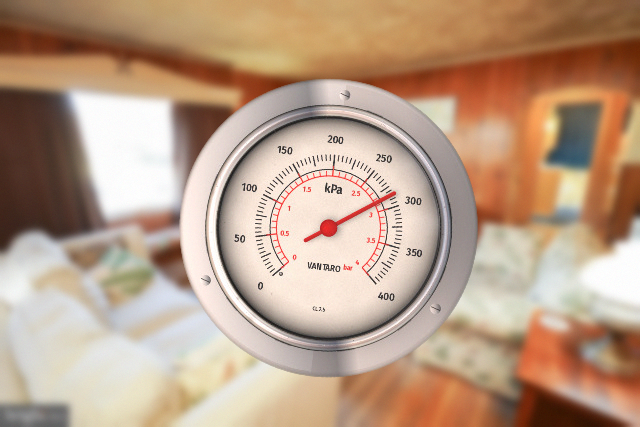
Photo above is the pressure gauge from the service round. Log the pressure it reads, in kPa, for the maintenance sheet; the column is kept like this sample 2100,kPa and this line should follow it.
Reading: 285,kPa
